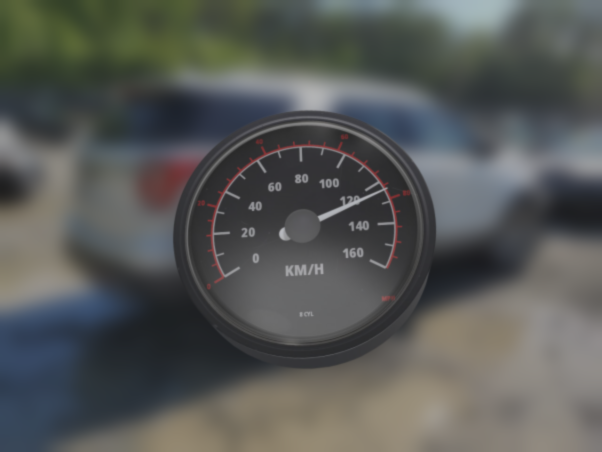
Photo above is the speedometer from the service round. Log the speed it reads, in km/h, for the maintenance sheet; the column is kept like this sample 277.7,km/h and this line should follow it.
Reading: 125,km/h
